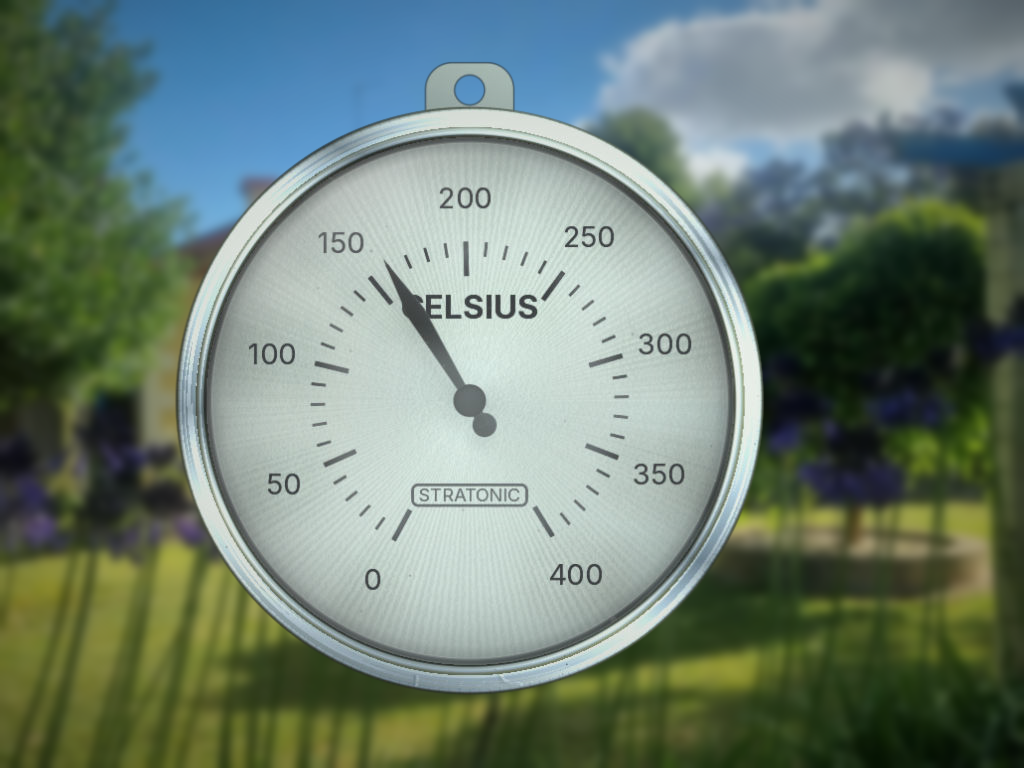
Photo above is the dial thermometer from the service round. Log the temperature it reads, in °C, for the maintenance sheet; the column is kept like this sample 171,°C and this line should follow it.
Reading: 160,°C
